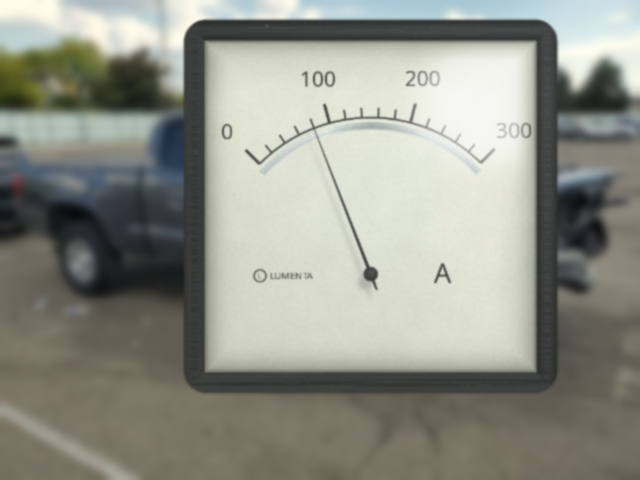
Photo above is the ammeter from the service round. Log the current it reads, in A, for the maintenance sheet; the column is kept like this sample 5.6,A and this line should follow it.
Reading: 80,A
